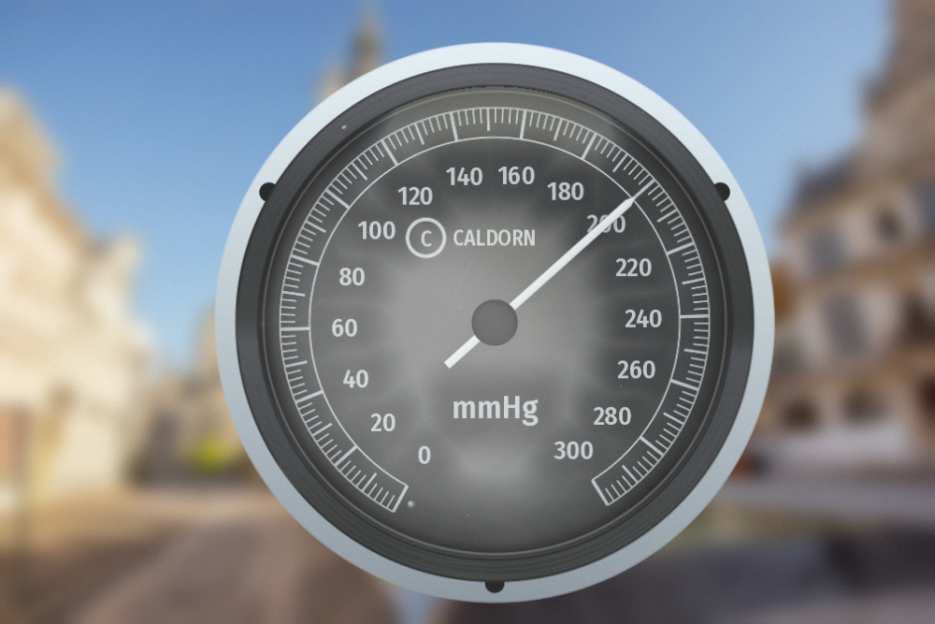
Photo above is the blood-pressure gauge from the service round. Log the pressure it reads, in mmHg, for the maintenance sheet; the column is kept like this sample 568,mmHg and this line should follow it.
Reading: 200,mmHg
